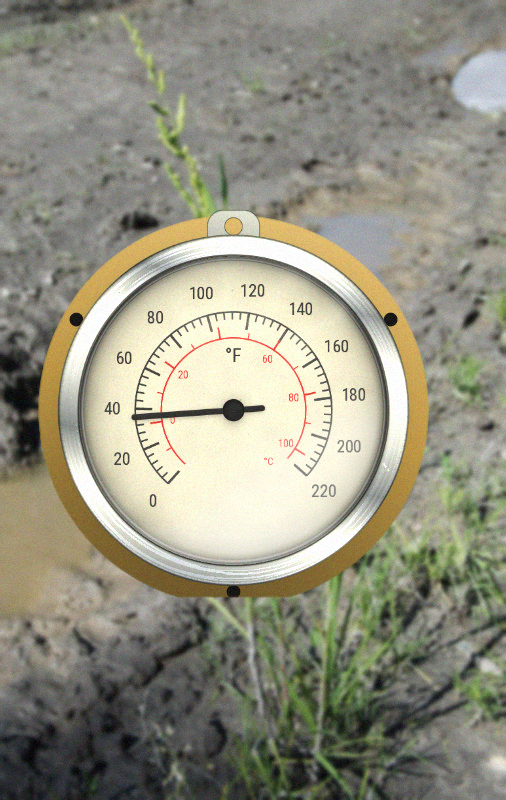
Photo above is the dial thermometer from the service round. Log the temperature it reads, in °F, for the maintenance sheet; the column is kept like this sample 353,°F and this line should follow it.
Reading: 36,°F
